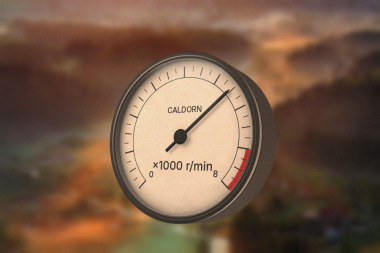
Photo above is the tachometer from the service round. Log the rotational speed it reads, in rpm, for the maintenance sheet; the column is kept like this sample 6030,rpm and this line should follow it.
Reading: 5500,rpm
